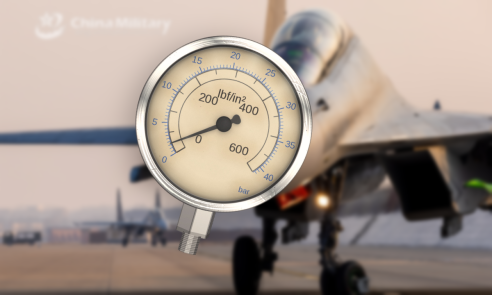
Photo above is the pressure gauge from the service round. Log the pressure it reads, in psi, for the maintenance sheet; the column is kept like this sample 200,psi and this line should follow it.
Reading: 25,psi
